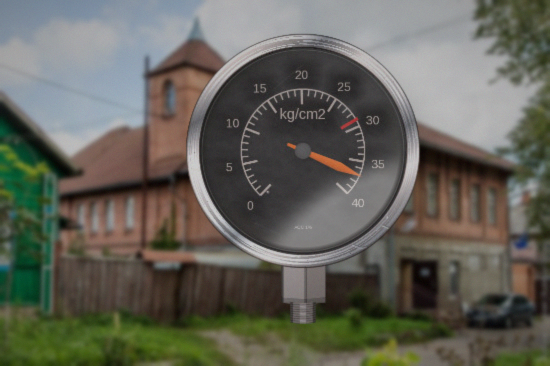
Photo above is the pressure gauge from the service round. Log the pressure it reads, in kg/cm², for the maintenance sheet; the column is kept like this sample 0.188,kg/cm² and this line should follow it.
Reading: 37,kg/cm²
